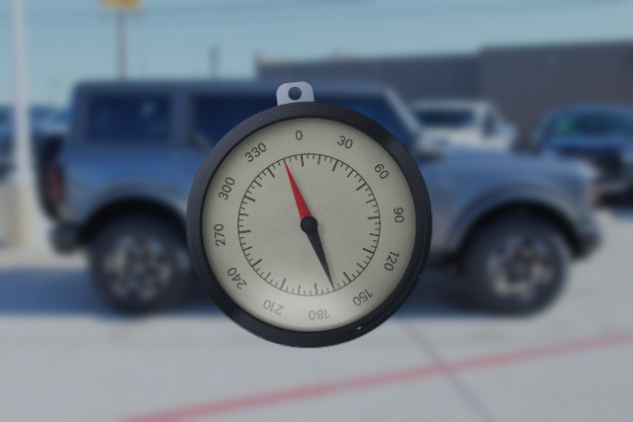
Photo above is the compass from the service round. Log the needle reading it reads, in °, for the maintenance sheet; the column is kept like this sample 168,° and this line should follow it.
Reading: 345,°
